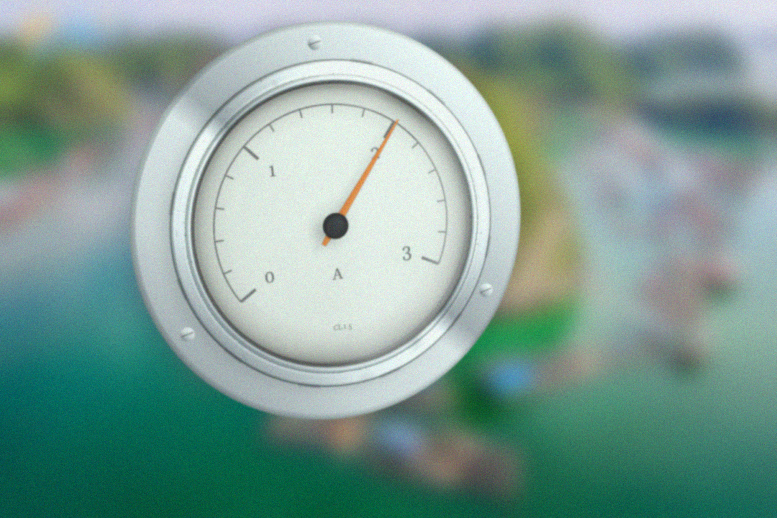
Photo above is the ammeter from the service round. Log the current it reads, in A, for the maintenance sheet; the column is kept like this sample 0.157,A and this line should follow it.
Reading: 2,A
